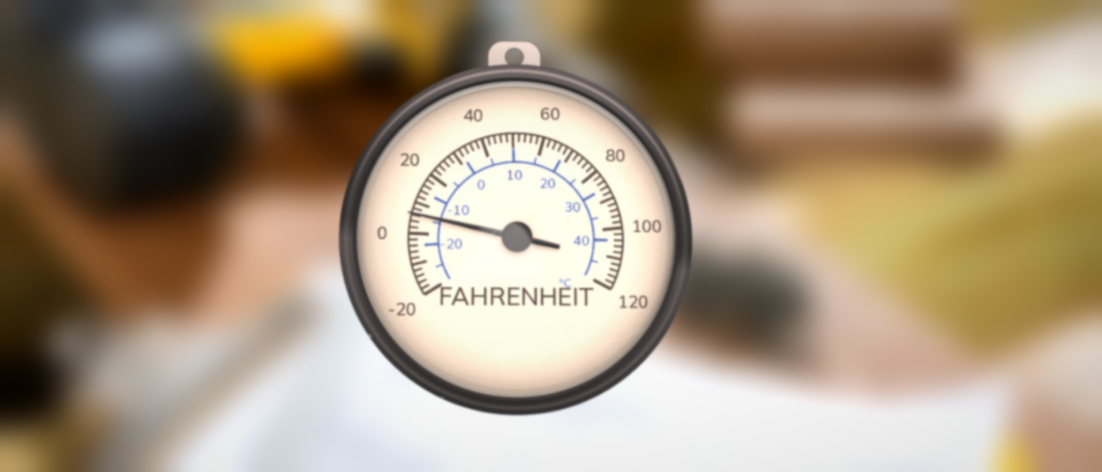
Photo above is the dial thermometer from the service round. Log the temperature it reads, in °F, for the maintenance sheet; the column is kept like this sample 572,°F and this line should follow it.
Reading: 6,°F
